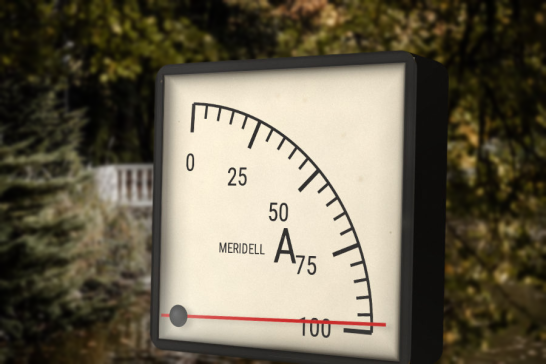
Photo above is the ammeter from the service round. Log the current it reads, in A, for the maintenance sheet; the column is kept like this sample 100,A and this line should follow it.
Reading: 97.5,A
